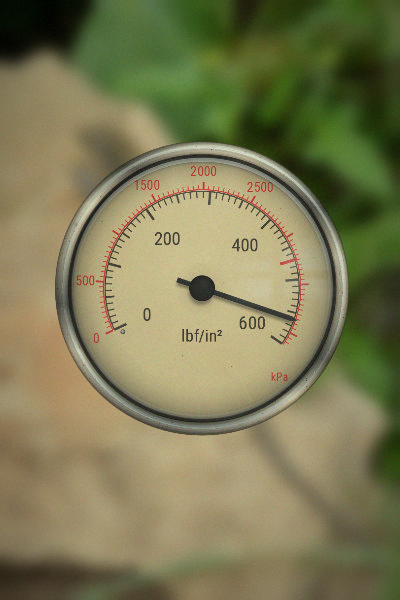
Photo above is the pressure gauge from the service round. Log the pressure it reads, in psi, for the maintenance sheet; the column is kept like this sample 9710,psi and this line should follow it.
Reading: 560,psi
